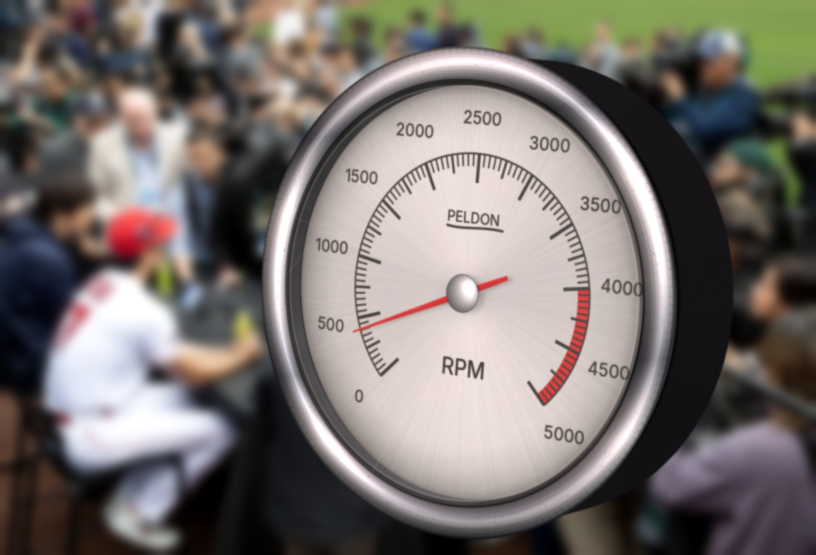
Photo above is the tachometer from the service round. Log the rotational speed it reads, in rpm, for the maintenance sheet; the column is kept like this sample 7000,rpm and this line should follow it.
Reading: 400,rpm
